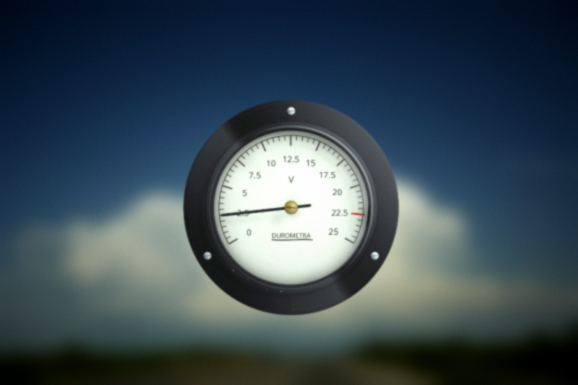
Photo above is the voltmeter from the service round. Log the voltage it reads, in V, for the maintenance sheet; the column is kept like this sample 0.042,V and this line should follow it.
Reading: 2.5,V
